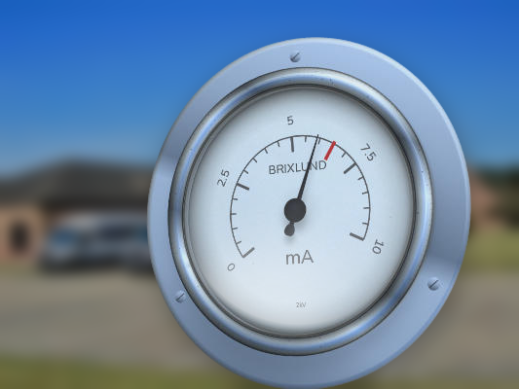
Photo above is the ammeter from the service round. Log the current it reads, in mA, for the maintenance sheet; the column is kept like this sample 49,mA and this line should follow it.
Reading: 6,mA
